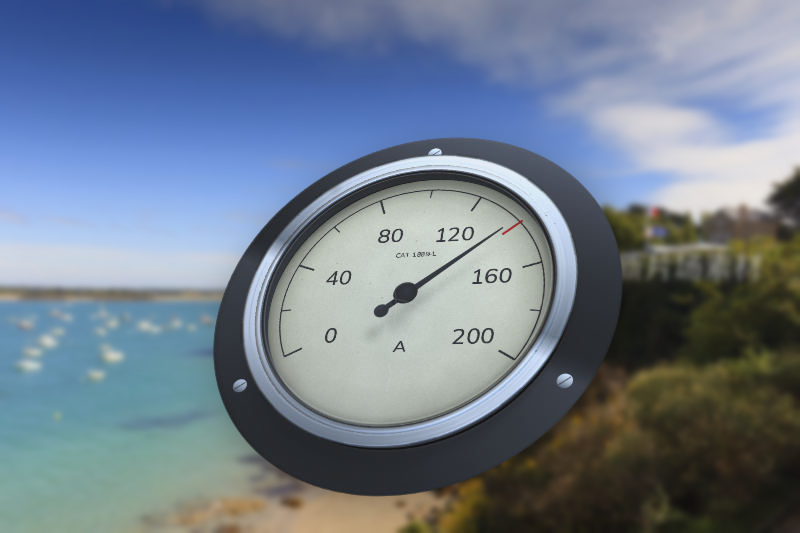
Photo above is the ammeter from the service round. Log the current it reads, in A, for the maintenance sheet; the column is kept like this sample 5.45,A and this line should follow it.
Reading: 140,A
